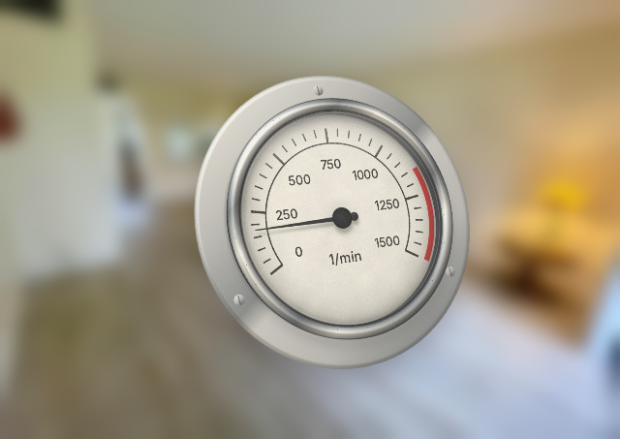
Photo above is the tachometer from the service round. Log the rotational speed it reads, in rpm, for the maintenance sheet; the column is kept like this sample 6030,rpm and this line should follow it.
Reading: 175,rpm
